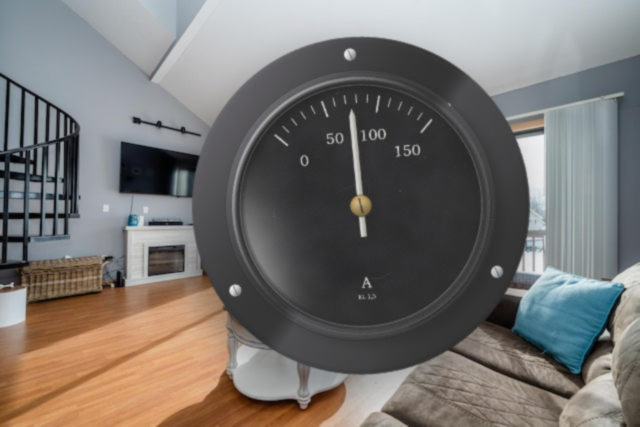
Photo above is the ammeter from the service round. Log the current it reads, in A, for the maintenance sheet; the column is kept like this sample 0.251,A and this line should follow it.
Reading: 75,A
